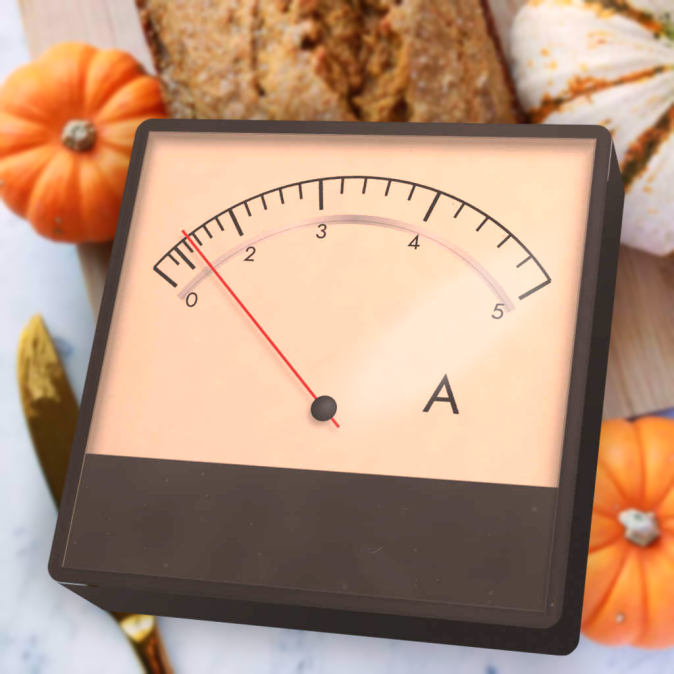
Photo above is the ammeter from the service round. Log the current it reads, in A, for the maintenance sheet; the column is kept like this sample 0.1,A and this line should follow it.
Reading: 1.3,A
